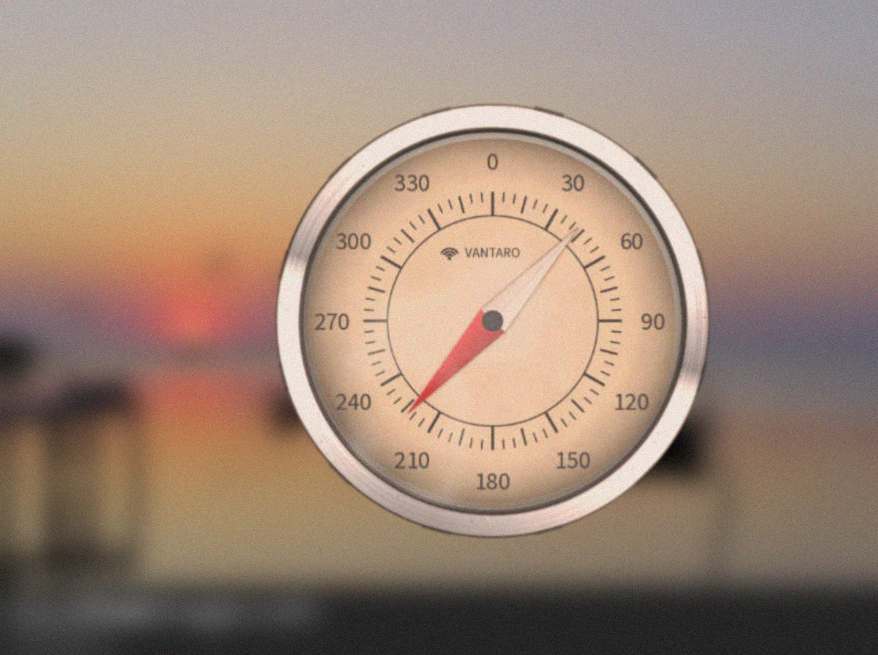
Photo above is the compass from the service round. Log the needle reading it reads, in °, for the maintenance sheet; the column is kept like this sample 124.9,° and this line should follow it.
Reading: 222.5,°
